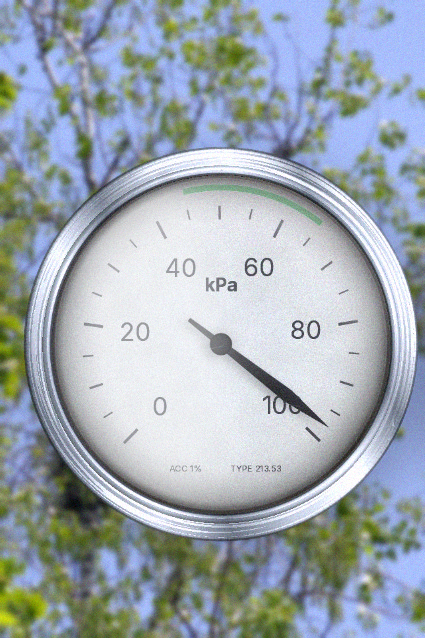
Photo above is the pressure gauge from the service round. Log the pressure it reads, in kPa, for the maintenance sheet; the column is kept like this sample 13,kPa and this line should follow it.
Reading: 97.5,kPa
